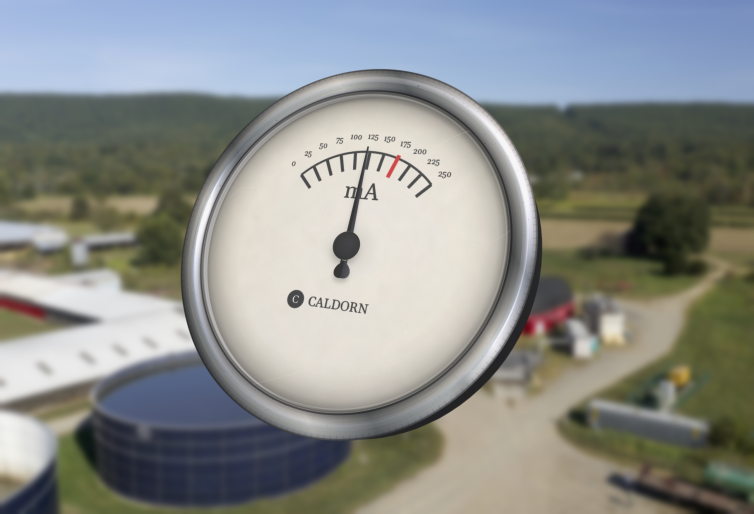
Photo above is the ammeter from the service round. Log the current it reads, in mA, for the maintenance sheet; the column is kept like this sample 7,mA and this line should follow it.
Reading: 125,mA
